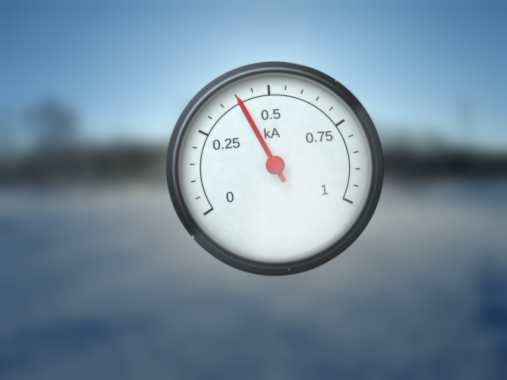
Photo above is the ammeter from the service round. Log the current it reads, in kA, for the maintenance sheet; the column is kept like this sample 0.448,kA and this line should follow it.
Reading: 0.4,kA
